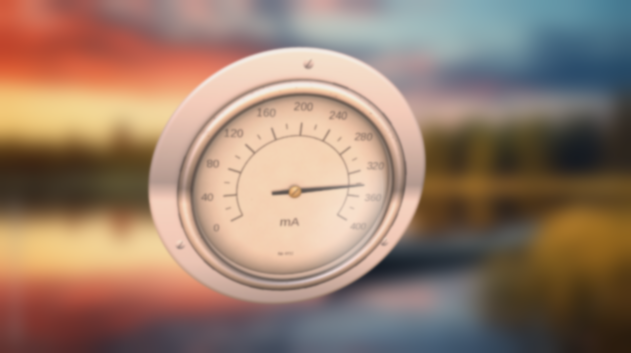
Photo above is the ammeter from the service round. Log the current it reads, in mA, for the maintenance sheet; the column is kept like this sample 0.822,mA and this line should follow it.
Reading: 340,mA
